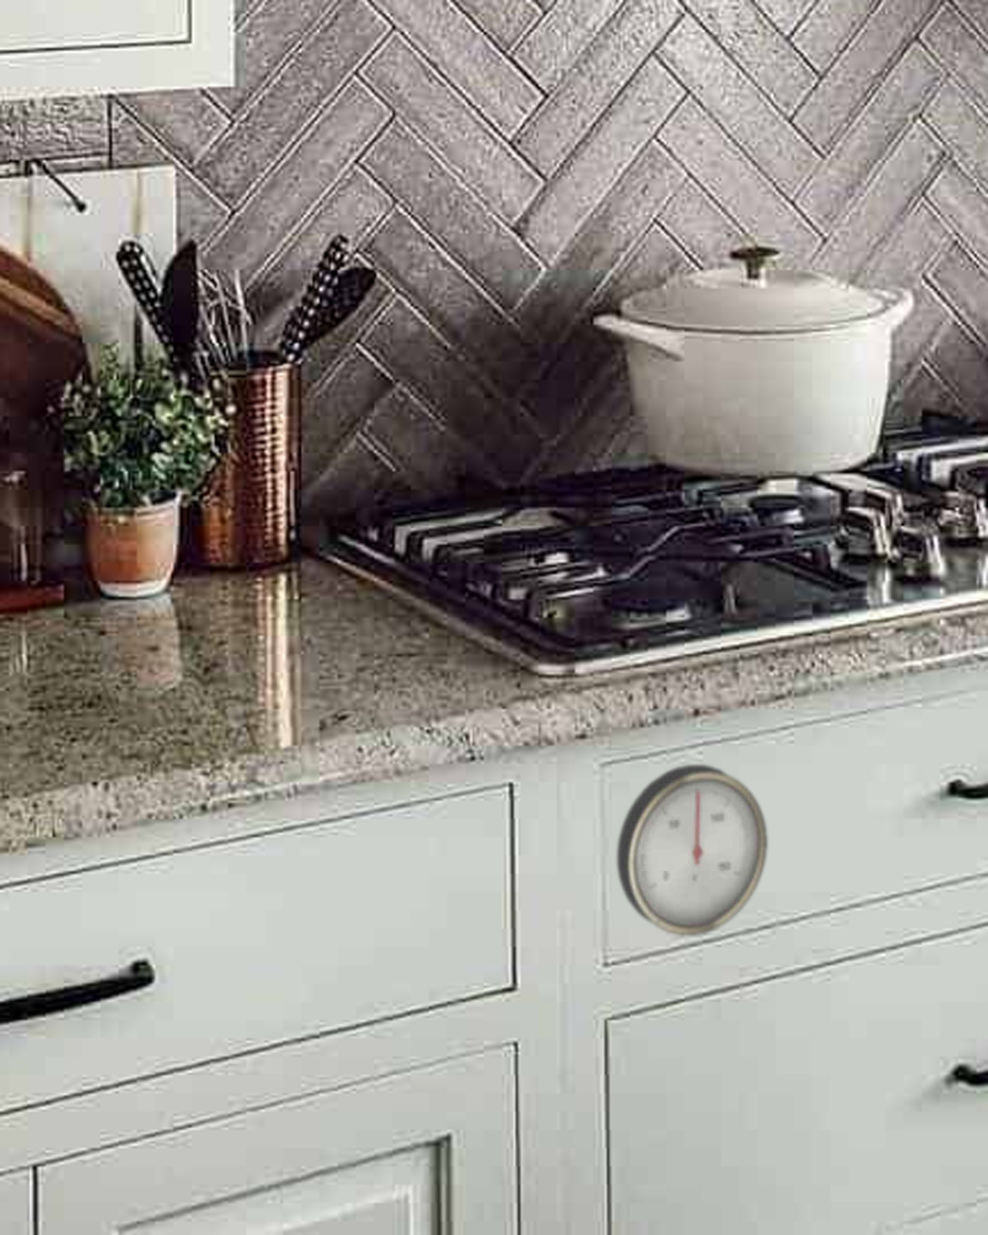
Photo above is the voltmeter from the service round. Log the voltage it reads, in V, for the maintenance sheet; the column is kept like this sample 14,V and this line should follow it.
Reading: 75,V
